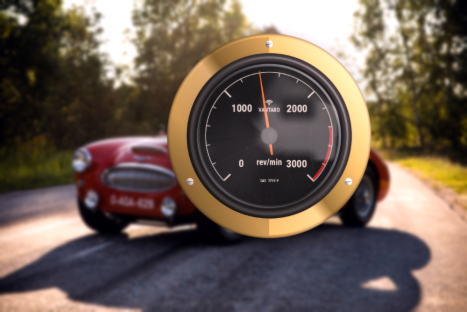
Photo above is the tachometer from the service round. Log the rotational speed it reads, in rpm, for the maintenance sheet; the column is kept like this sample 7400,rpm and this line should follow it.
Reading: 1400,rpm
